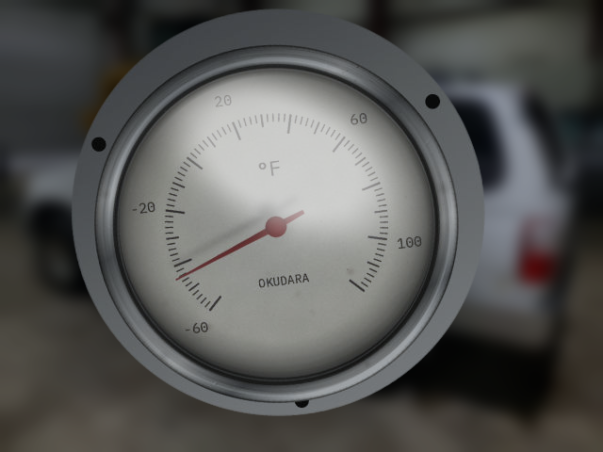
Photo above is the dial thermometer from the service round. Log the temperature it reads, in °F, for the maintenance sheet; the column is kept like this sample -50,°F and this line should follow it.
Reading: -44,°F
